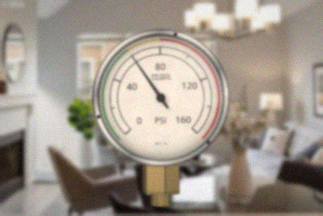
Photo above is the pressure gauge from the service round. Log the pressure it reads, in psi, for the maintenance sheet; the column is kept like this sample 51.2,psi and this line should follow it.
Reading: 60,psi
